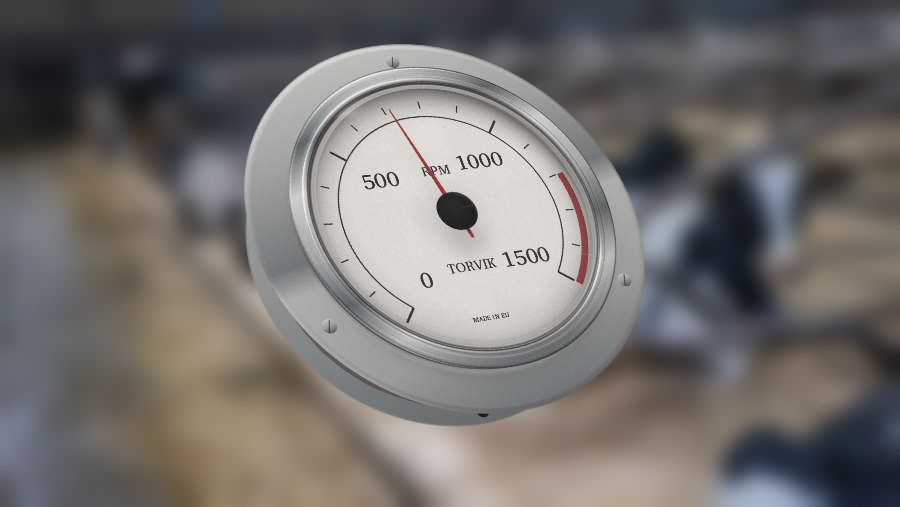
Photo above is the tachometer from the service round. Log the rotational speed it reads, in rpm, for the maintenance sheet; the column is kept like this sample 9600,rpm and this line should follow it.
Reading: 700,rpm
